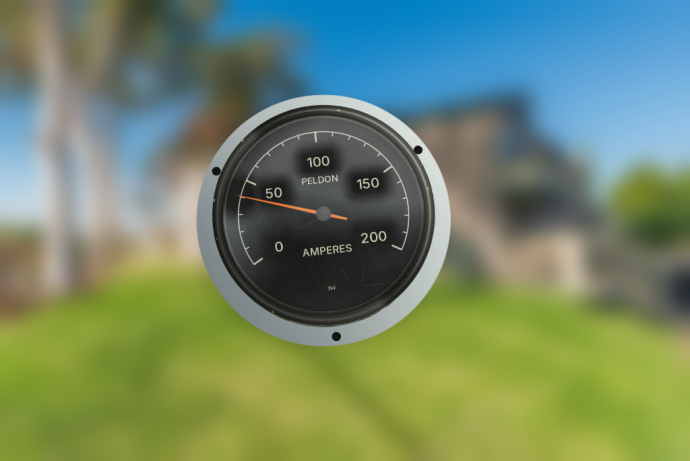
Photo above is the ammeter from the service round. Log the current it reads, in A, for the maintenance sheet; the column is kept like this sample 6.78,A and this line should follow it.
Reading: 40,A
